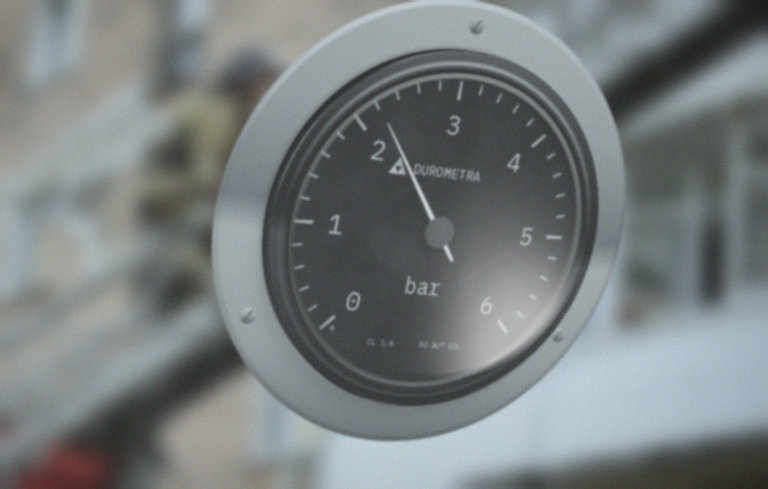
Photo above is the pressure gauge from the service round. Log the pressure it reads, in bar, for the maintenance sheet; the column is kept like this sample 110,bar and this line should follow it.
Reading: 2.2,bar
